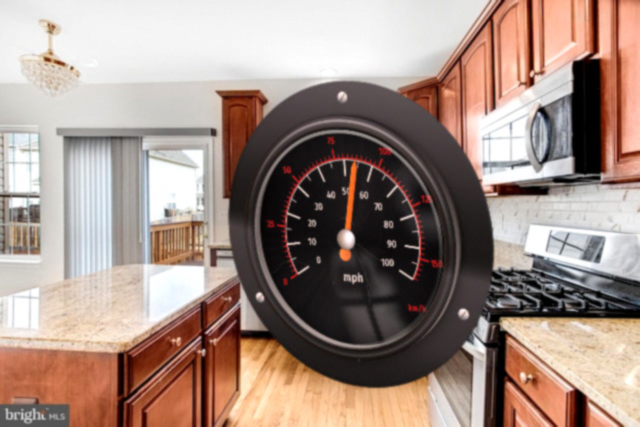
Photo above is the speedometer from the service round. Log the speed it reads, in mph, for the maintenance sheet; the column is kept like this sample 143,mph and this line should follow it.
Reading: 55,mph
